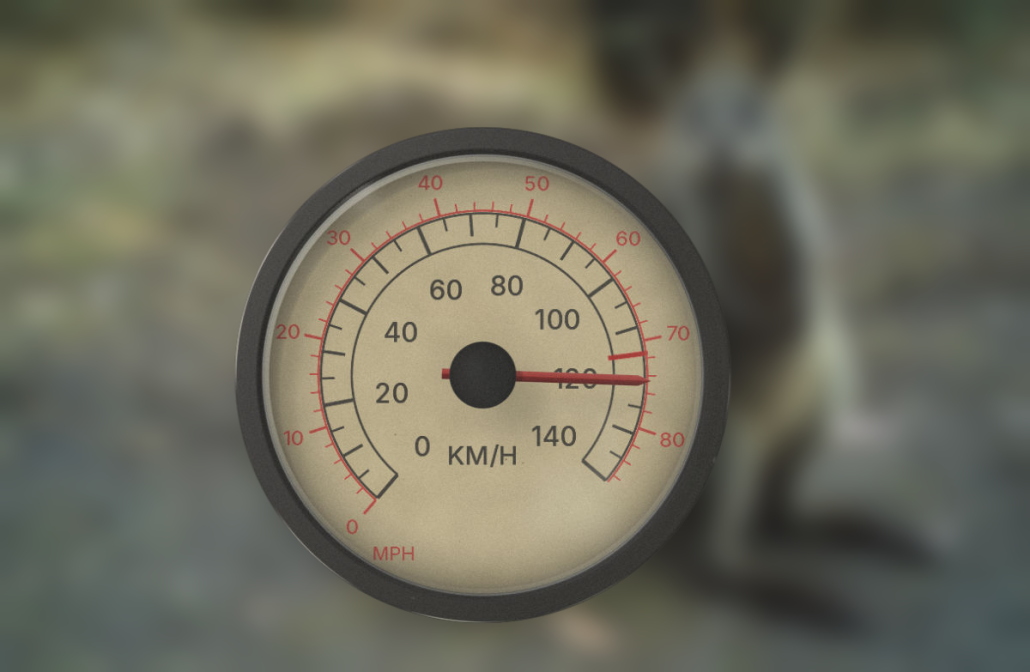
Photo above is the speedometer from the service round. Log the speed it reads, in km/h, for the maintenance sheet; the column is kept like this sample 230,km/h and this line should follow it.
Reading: 120,km/h
